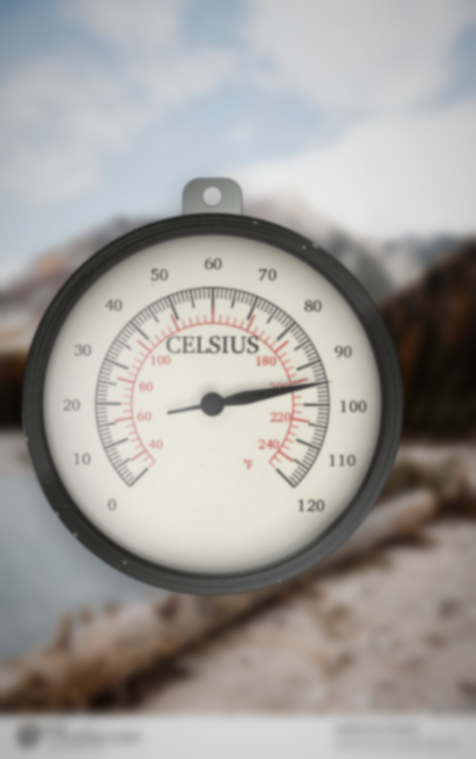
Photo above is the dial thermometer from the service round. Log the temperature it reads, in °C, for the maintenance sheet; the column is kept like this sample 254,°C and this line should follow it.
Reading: 95,°C
